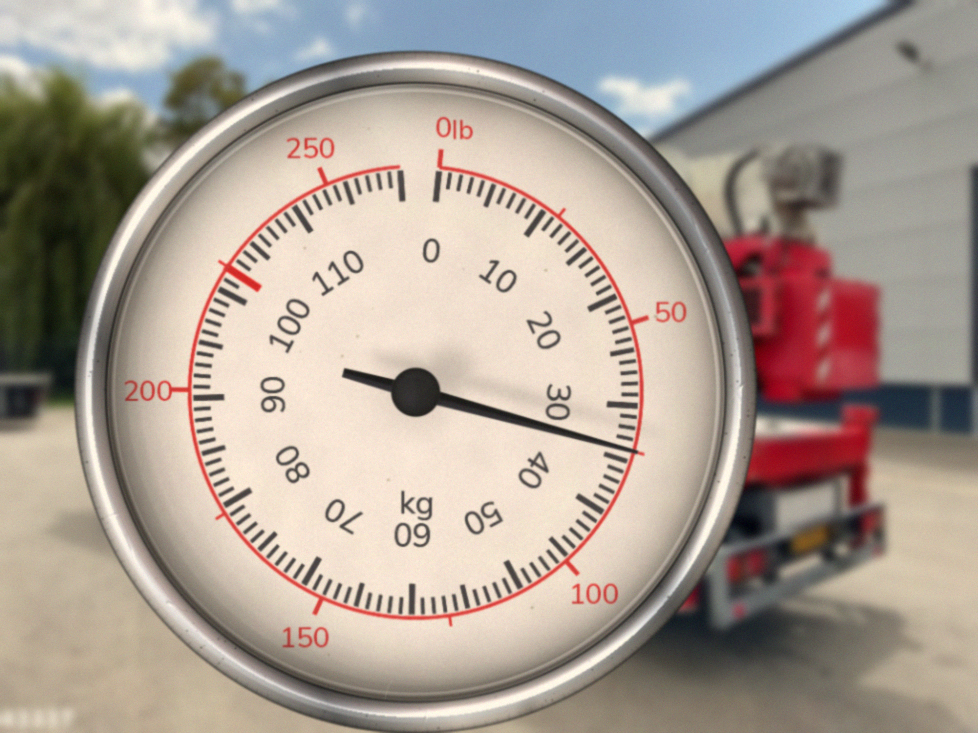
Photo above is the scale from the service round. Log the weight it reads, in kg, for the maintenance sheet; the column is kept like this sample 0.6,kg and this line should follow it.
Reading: 34,kg
